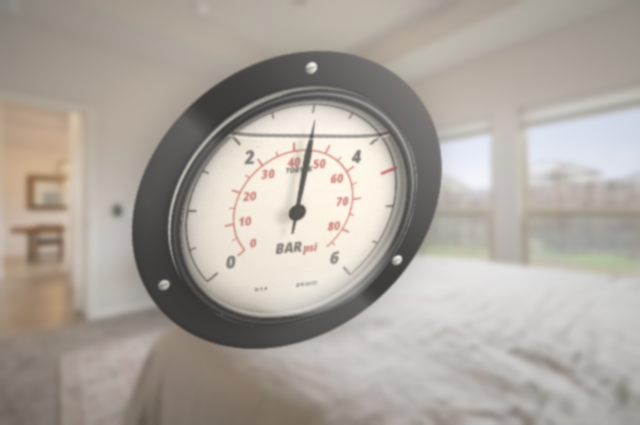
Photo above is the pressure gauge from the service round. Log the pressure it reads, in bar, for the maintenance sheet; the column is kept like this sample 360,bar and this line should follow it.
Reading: 3,bar
